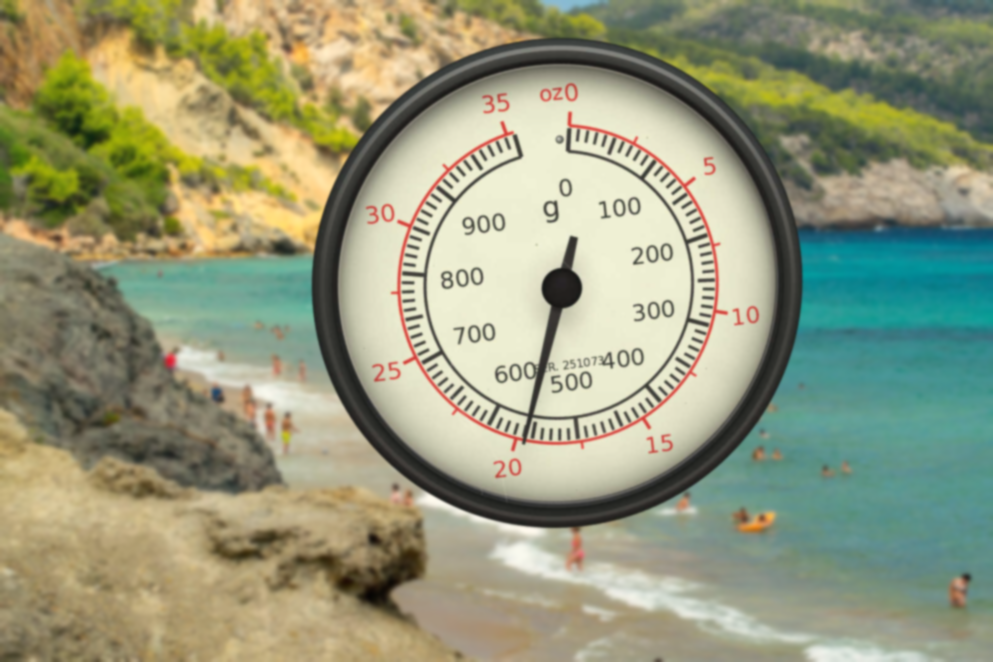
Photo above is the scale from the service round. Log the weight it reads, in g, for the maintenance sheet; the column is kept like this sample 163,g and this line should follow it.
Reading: 560,g
